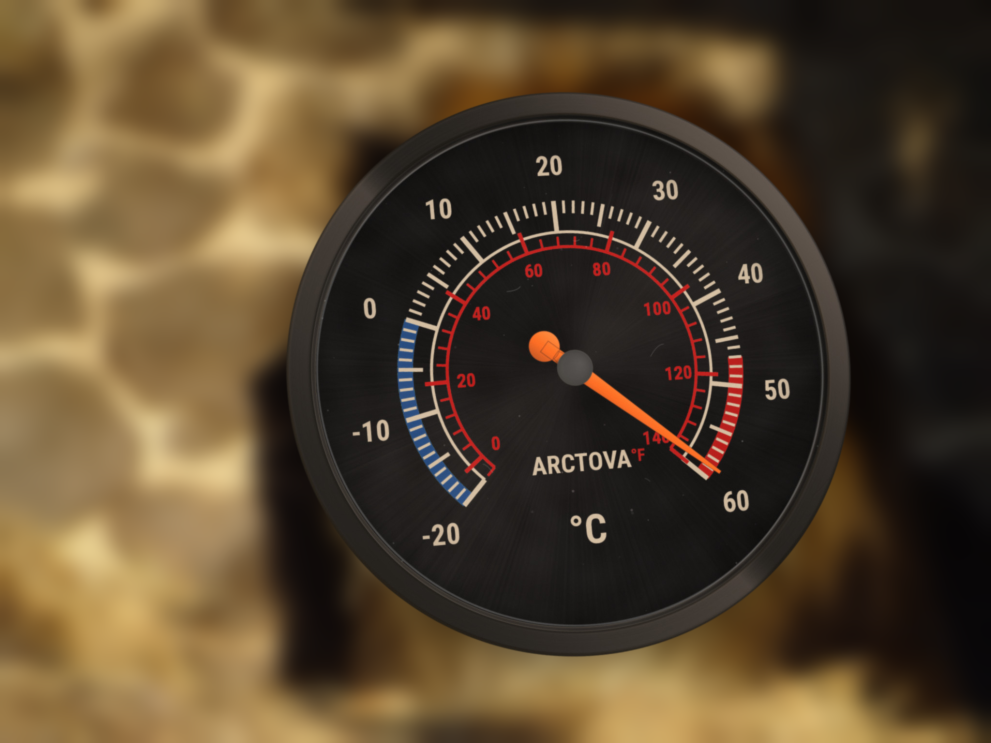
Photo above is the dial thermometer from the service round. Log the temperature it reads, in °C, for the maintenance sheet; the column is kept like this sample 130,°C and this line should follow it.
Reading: 59,°C
